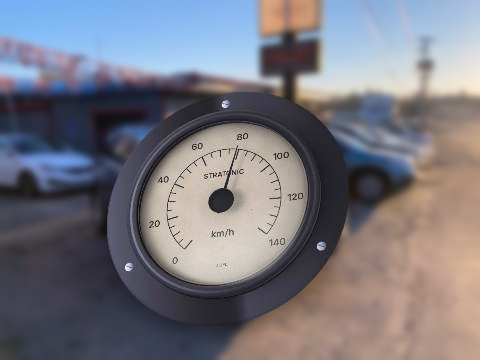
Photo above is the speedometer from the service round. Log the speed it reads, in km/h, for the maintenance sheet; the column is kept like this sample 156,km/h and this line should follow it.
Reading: 80,km/h
